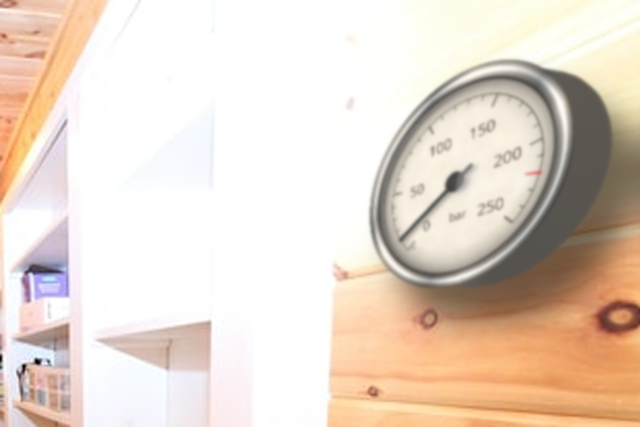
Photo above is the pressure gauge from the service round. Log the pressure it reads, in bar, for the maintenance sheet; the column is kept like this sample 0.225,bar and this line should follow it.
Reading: 10,bar
